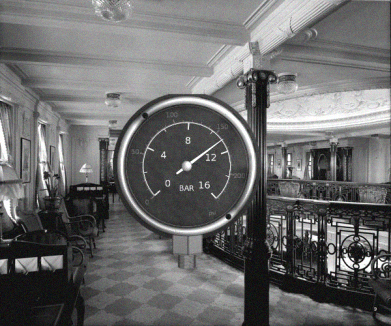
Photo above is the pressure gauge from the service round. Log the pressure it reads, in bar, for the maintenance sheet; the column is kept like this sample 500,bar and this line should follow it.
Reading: 11,bar
